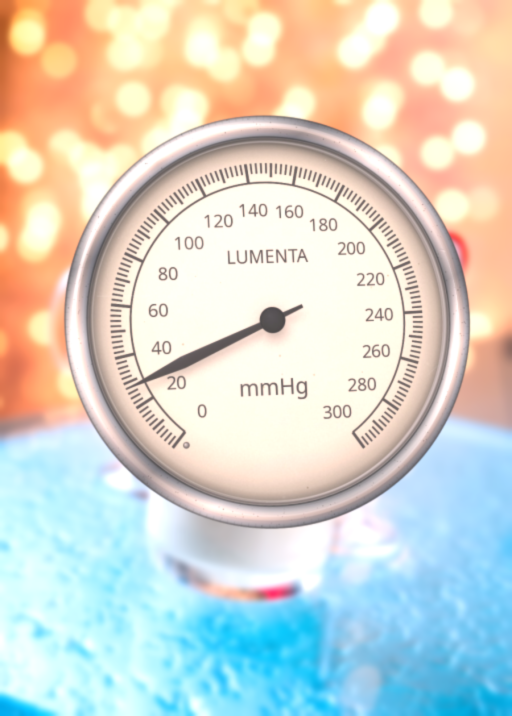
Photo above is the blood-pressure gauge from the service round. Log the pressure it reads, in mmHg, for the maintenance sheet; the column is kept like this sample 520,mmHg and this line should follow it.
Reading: 28,mmHg
